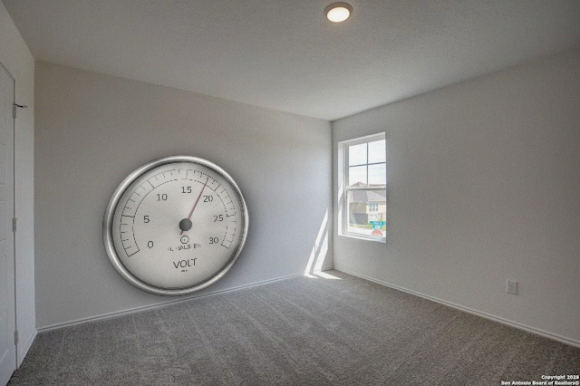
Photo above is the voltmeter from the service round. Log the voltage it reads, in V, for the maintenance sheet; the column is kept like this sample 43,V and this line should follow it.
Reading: 18,V
